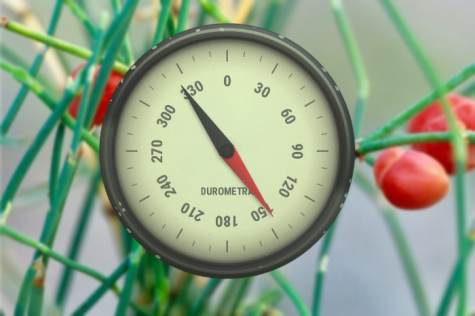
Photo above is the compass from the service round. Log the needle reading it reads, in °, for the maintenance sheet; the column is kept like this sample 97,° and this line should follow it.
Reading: 145,°
